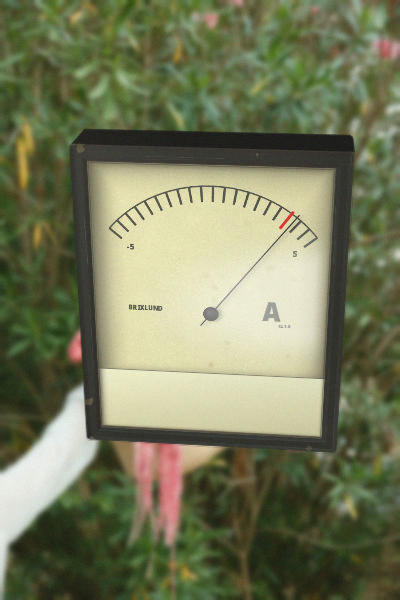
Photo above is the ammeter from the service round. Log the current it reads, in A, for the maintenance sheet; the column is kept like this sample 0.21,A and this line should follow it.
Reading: 3.75,A
